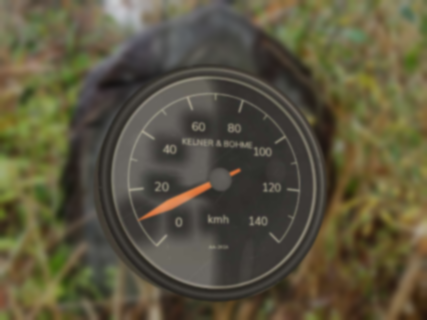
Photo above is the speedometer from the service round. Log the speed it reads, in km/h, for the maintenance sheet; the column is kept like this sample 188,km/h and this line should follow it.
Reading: 10,km/h
